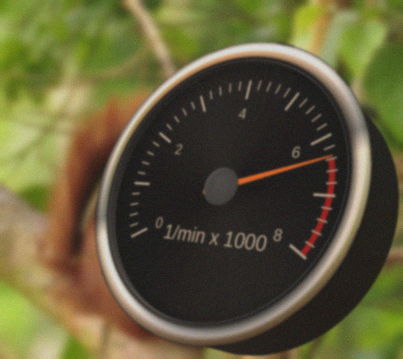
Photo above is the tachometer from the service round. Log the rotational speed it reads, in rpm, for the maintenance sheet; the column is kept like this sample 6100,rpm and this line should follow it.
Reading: 6400,rpm
